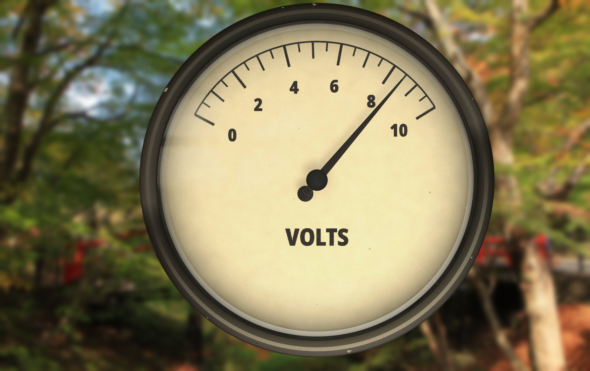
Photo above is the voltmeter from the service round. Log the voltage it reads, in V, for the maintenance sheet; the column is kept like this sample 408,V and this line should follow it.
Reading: 8.5,V
